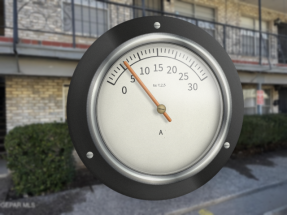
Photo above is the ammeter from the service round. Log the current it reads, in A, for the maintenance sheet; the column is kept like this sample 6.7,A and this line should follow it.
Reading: 6,A
